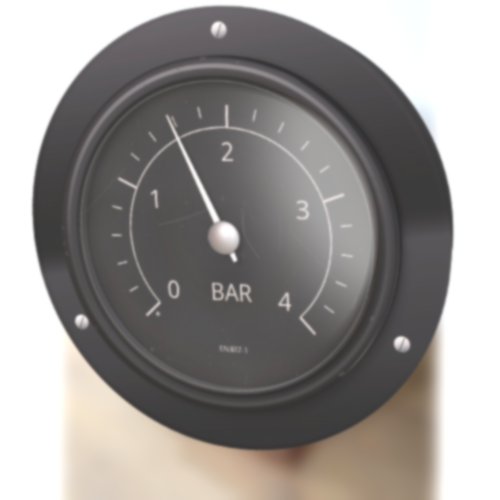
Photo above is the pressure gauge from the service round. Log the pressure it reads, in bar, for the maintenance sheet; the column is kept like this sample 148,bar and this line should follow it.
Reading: 1.6,bar
